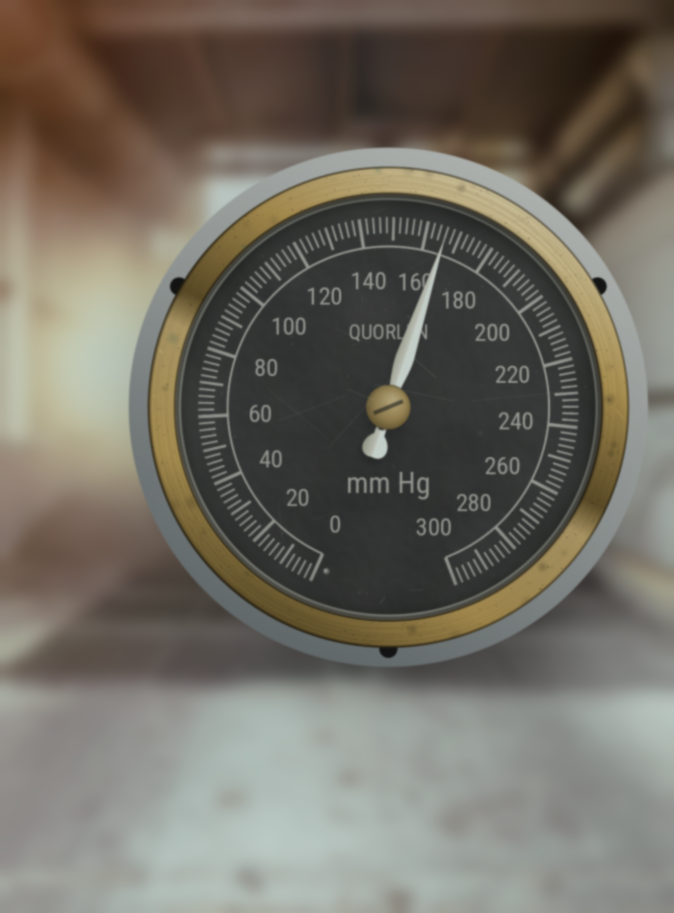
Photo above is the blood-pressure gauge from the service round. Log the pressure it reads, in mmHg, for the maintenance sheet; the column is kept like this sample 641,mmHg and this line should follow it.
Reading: 166,mmHg
